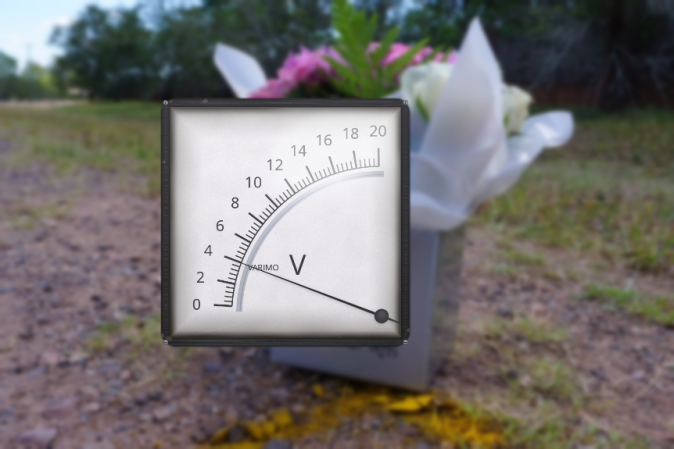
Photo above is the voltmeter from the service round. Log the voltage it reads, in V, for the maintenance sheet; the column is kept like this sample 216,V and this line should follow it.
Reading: 4,V
